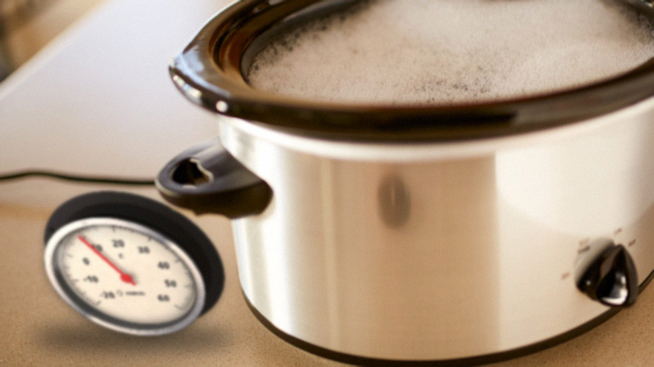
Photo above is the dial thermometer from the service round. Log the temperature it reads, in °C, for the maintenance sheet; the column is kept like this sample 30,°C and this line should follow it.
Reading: 10,°C
